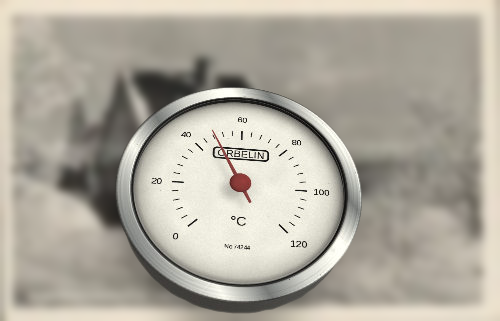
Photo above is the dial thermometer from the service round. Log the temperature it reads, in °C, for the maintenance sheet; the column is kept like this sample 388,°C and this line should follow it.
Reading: 48,°C
